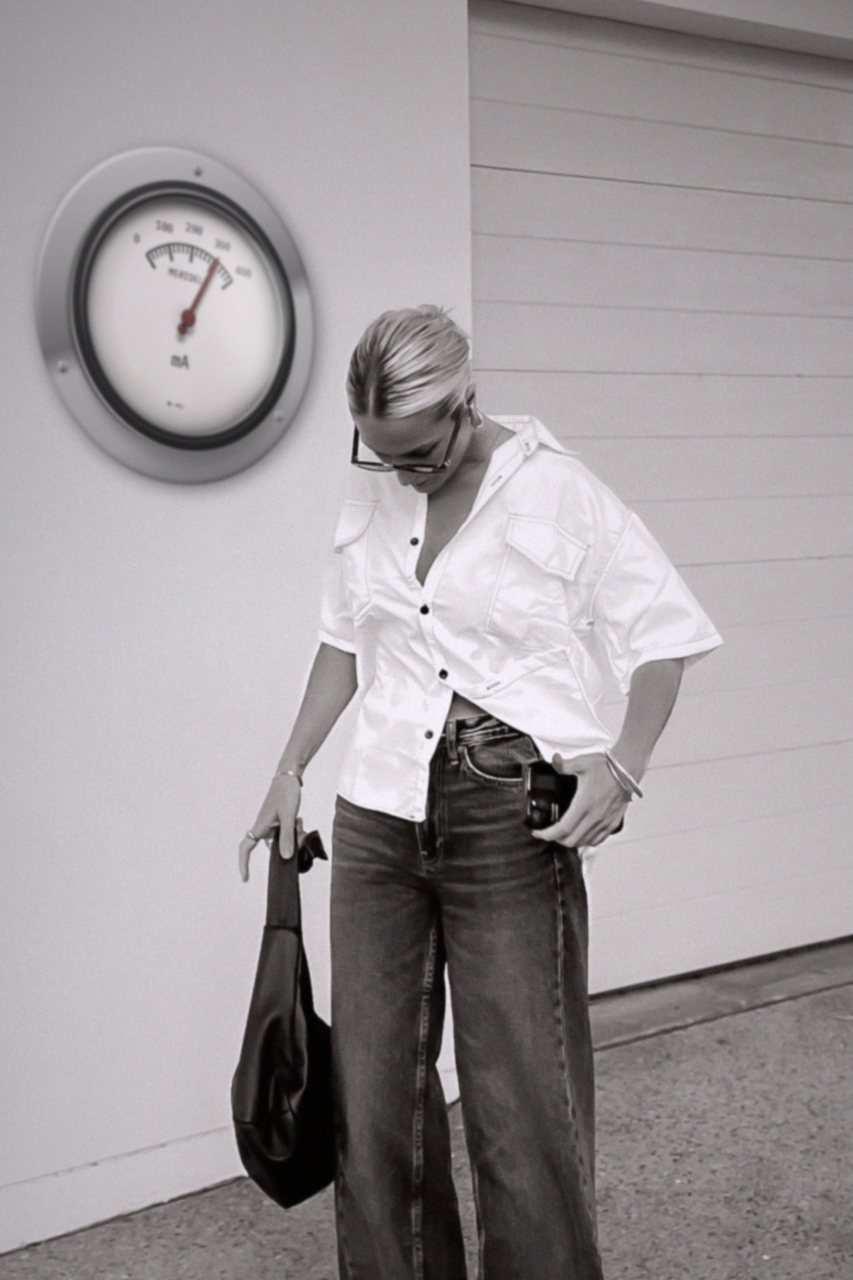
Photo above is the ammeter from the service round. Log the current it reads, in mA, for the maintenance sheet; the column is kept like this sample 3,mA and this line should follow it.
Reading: 300,mA
